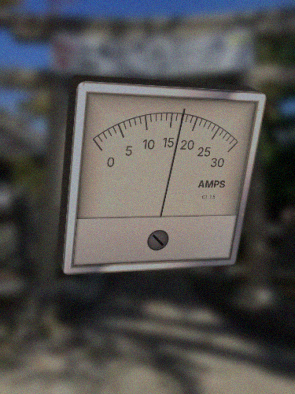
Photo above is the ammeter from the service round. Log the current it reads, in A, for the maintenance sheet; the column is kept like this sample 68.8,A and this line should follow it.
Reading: 17,A
